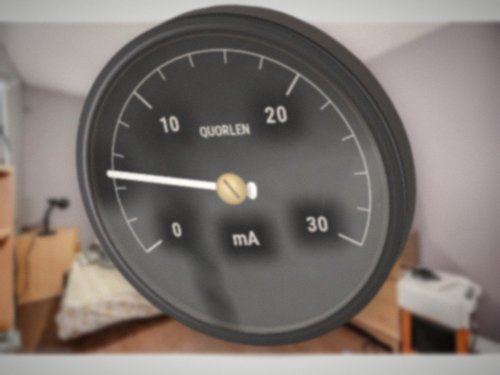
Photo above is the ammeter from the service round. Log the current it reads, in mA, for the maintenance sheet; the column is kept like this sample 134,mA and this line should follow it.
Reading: 5,mA
